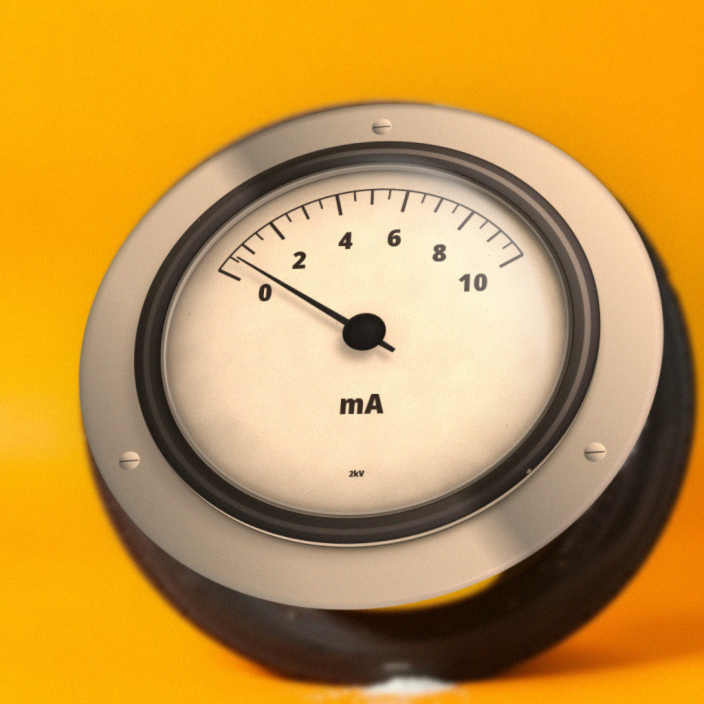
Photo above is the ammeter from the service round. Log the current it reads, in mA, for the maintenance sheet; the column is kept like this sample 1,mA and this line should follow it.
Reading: 0.5,mA
